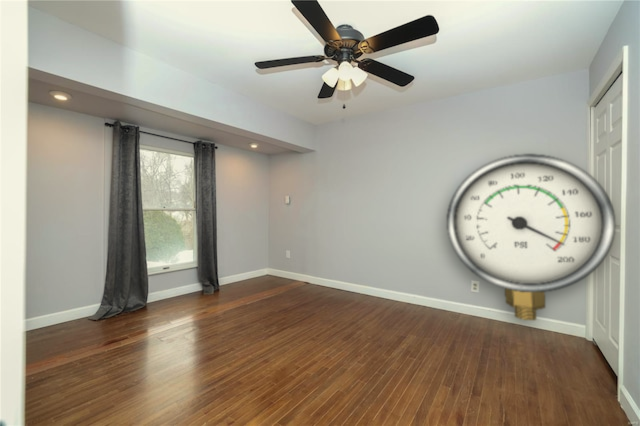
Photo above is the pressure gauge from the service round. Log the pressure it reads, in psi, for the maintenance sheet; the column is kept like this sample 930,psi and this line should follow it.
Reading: 190,psi
